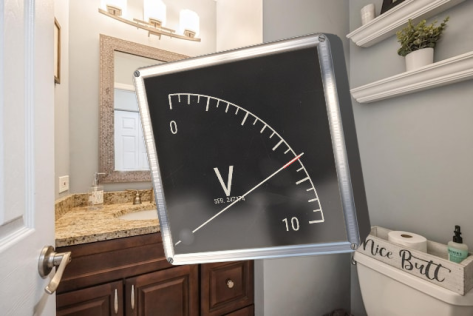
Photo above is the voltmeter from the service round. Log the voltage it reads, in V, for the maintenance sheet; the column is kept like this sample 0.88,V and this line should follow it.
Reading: 7,V
